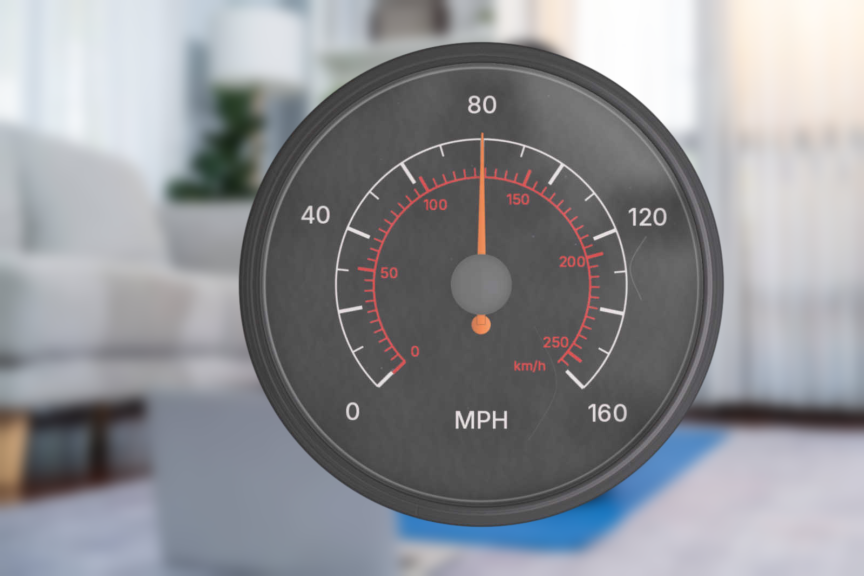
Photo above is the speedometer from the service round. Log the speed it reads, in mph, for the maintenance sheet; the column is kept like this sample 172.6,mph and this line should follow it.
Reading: 80,mph
